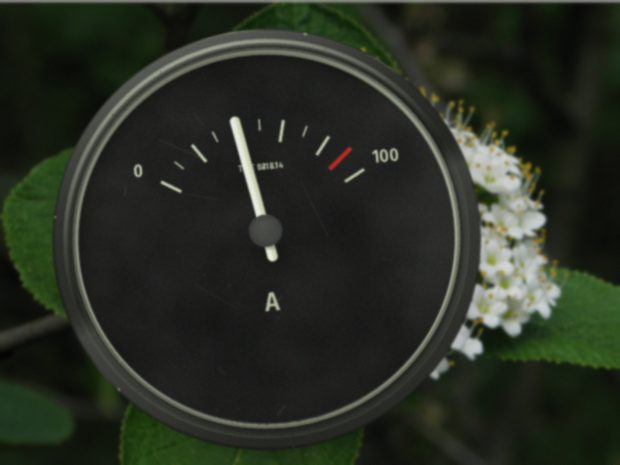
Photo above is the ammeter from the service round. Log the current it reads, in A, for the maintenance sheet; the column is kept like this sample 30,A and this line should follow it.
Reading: 40,A
